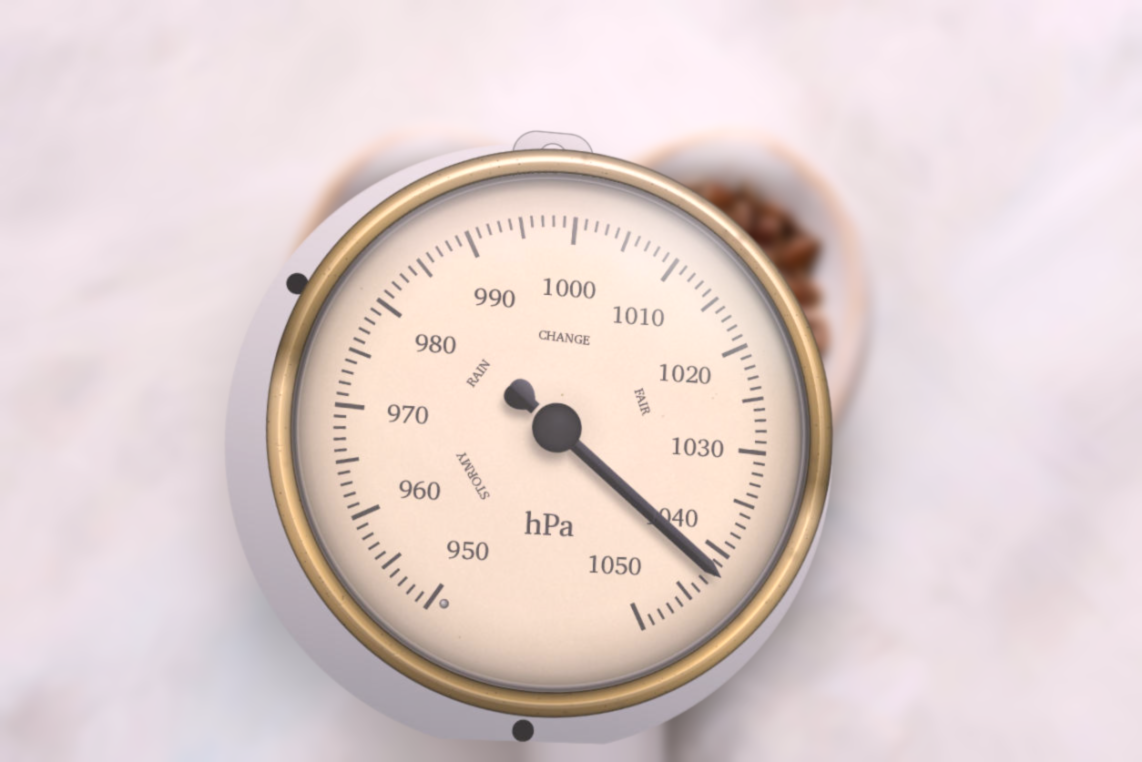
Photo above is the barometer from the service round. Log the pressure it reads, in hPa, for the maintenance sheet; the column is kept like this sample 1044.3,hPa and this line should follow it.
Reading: 1042,hPa
